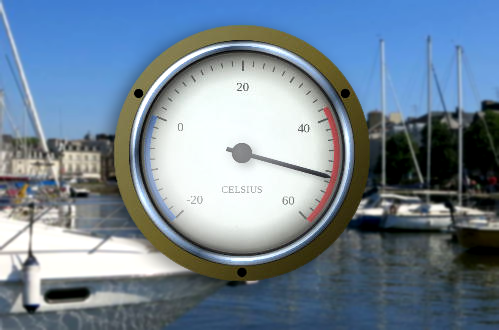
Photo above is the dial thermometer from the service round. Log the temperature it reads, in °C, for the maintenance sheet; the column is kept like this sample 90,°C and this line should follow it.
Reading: 51,°C
